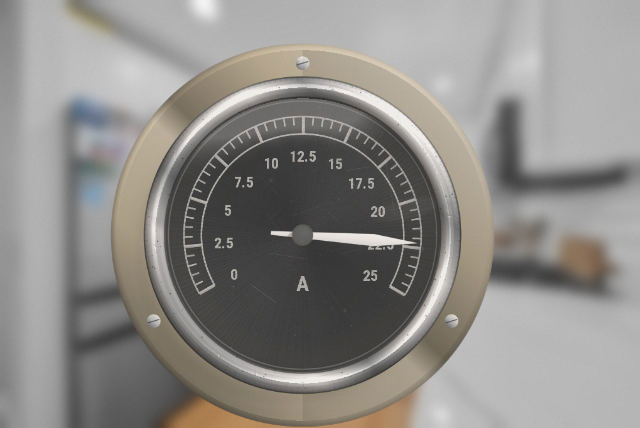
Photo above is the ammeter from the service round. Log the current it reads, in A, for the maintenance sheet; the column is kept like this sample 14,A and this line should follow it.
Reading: 22.25,A
